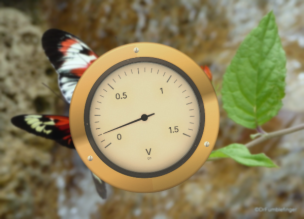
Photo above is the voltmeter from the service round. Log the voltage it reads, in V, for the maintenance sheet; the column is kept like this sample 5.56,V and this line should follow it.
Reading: 0.1,V
